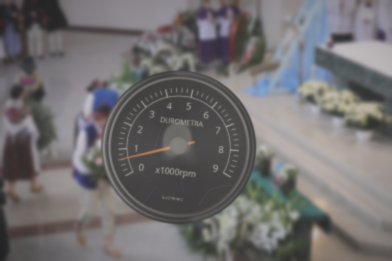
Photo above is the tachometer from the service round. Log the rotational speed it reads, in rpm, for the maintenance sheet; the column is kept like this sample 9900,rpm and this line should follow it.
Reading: 600,rpm
